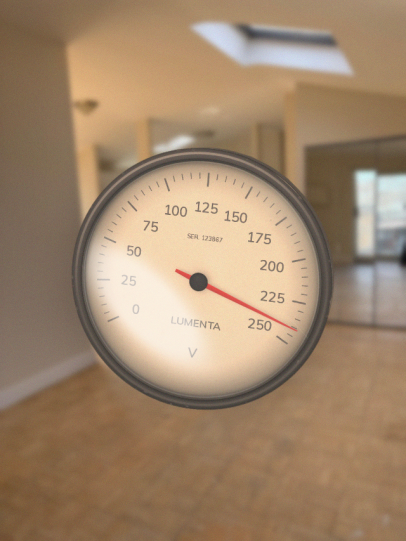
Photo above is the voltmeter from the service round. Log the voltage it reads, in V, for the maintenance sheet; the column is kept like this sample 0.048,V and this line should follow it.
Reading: 240,V
